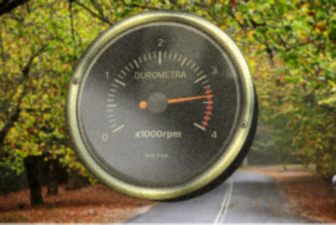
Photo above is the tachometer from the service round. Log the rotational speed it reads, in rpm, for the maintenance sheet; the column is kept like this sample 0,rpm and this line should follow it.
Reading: 3400,rpm
